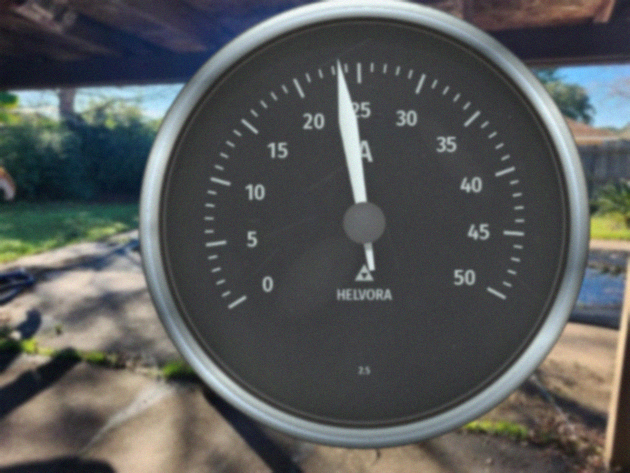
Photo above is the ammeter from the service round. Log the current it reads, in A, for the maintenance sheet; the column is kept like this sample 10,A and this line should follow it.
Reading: 23.5,A
